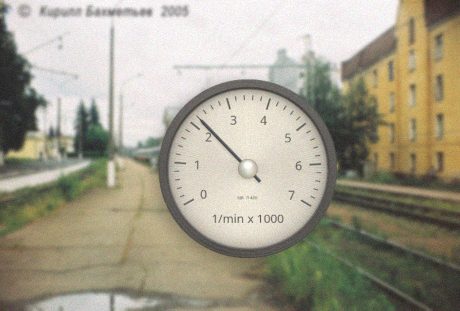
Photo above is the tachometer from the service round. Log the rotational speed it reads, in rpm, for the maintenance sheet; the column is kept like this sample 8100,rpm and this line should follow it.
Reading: 2200,rpm
